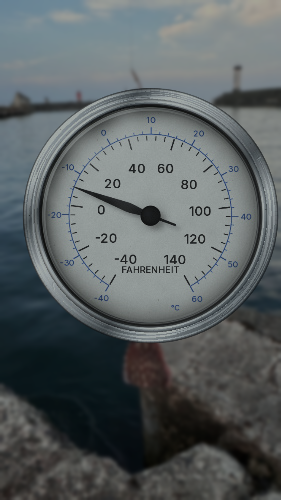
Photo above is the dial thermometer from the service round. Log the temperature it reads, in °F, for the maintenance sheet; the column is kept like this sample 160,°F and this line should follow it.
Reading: 8,°F
